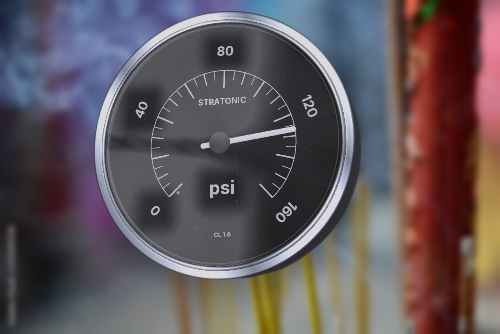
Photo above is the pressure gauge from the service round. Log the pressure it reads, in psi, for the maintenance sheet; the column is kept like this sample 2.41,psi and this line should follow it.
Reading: 127.5,psi
